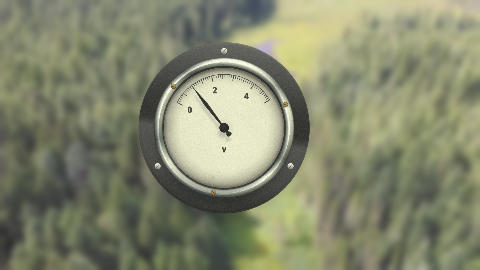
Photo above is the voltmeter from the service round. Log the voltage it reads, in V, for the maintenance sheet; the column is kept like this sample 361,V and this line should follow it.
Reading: 1,V
